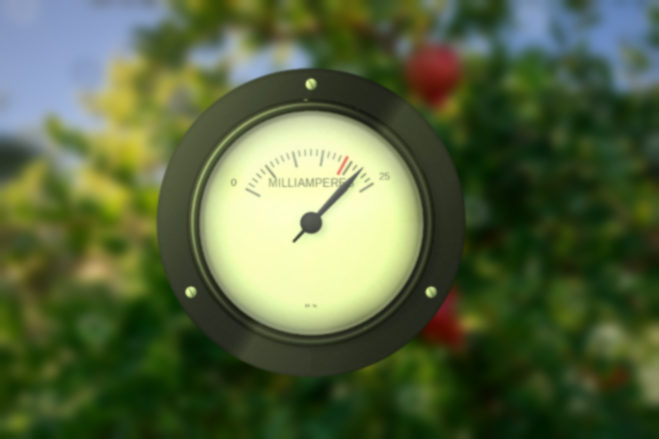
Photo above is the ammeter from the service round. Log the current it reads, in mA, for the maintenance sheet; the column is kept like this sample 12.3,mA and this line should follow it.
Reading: 22,mA
